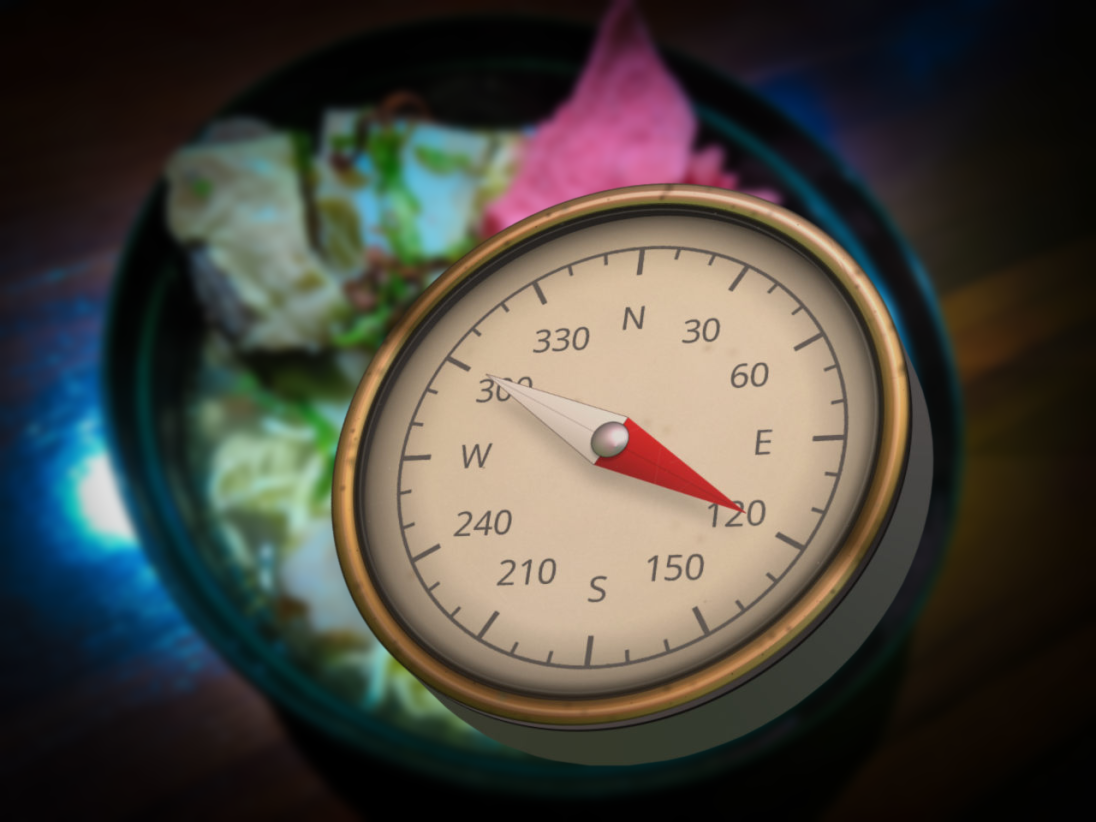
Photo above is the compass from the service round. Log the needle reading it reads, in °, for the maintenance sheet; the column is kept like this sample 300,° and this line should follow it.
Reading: 120,°
